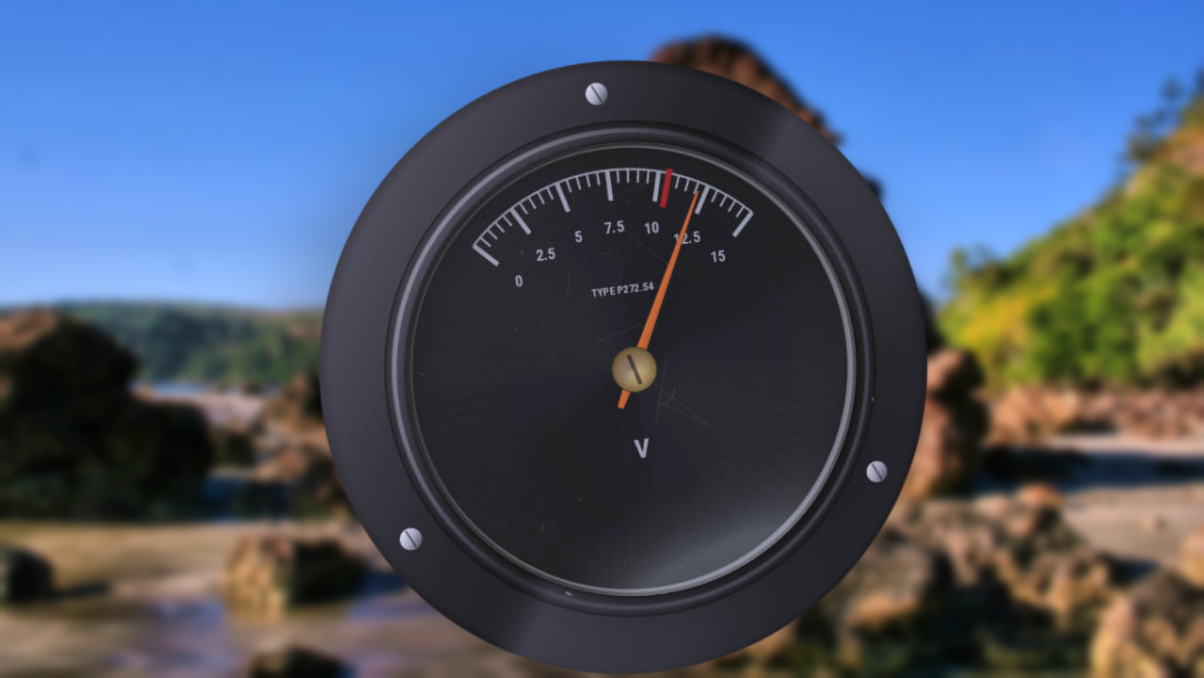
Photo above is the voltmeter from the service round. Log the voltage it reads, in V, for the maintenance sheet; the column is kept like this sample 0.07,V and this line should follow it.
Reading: 12,V
